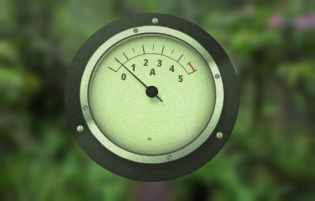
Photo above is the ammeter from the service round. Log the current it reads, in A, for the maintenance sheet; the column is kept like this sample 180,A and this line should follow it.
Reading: 0.5,A
